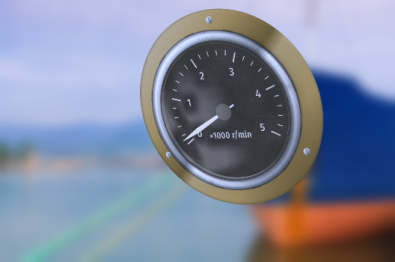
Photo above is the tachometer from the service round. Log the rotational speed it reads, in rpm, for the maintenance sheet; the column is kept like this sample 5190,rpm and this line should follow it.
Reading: 100,rpm
